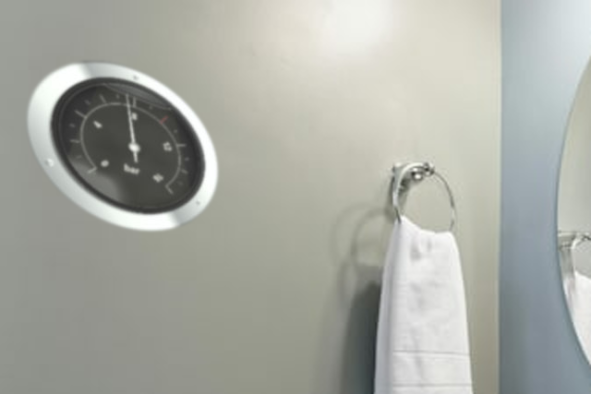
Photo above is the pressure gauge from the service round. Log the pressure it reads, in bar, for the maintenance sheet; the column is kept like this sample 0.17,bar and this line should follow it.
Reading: 7.5,bar
